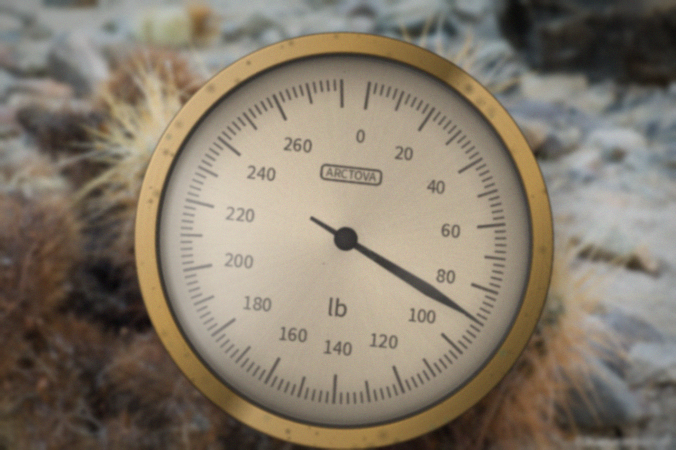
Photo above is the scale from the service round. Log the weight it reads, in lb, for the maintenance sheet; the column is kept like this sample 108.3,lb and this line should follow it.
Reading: 90,lb
